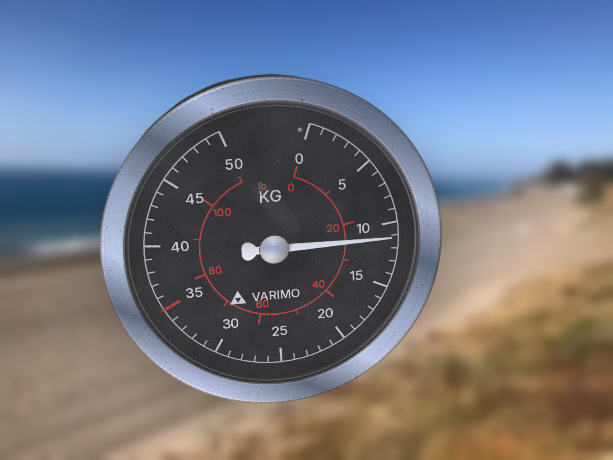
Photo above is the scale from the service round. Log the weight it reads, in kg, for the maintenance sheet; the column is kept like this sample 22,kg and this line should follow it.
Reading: 11,kg
